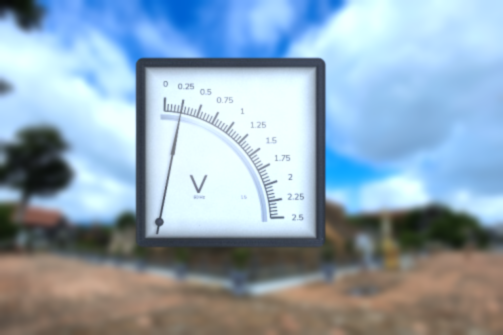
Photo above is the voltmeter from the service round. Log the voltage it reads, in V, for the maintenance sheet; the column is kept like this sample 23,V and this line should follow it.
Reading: 0.25,V
